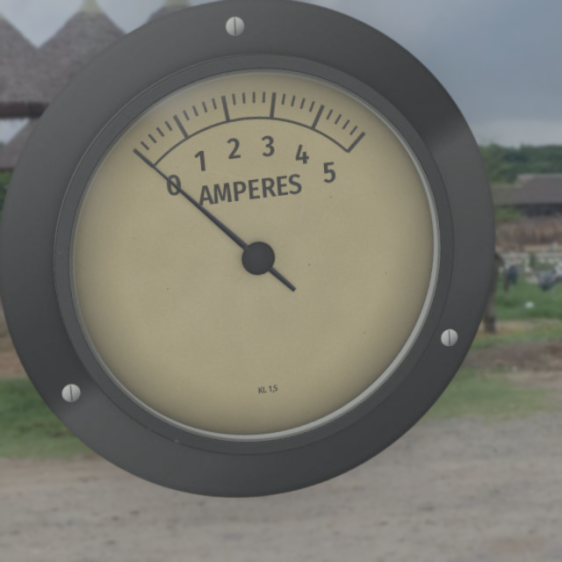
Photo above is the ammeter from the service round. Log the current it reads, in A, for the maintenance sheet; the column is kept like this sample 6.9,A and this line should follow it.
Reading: 0,A
